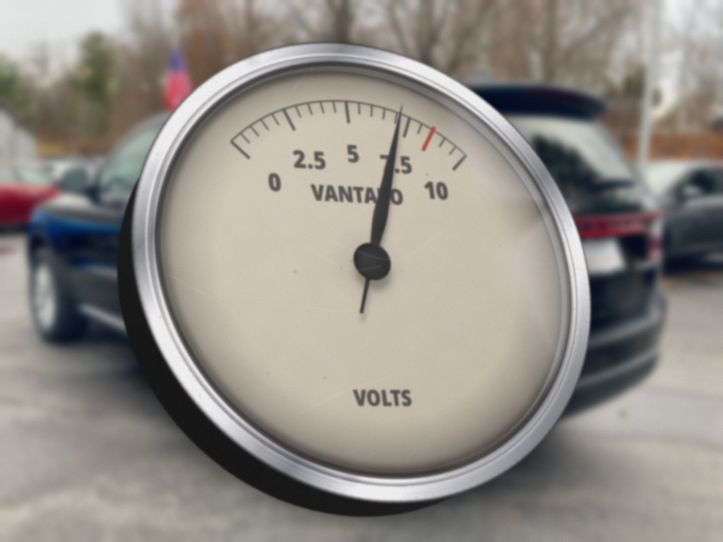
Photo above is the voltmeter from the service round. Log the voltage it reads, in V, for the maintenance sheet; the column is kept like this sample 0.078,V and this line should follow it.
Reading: 7,V
